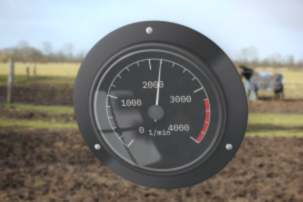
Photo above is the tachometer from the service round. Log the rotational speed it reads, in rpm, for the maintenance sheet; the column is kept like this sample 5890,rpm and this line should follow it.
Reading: 2200,rpm
